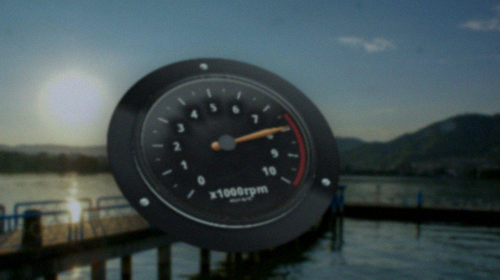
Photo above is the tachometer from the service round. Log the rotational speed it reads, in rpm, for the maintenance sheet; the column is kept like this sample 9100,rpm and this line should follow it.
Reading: 8000,rpm
